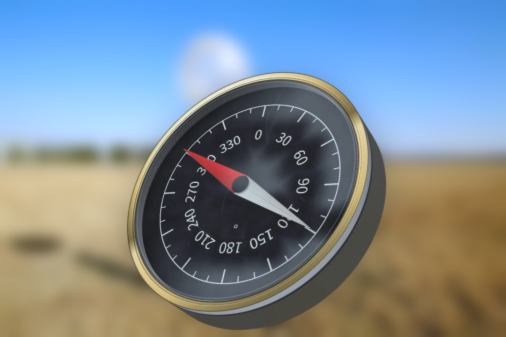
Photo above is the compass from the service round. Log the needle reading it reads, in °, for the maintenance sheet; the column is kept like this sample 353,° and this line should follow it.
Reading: 300,°
